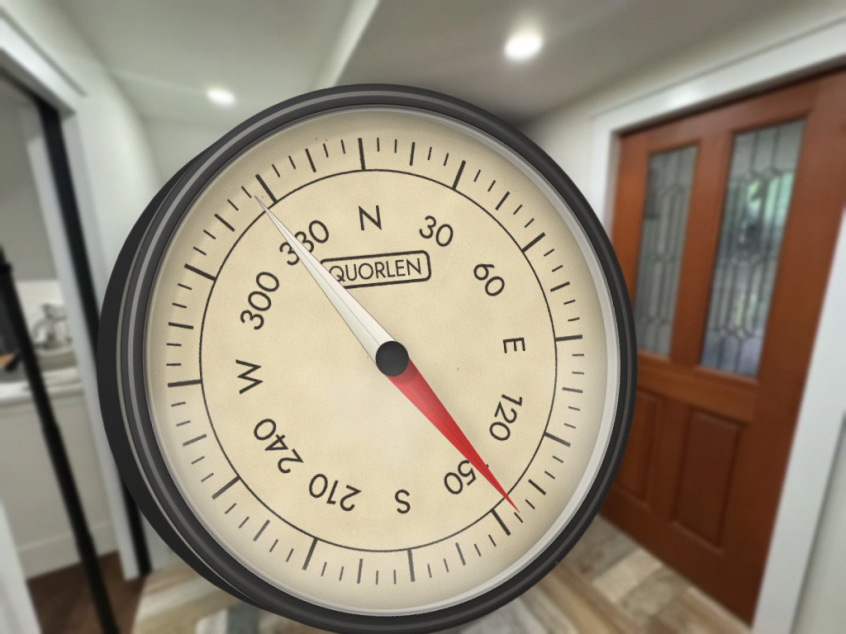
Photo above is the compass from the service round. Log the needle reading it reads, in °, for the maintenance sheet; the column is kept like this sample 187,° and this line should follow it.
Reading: 145,°
